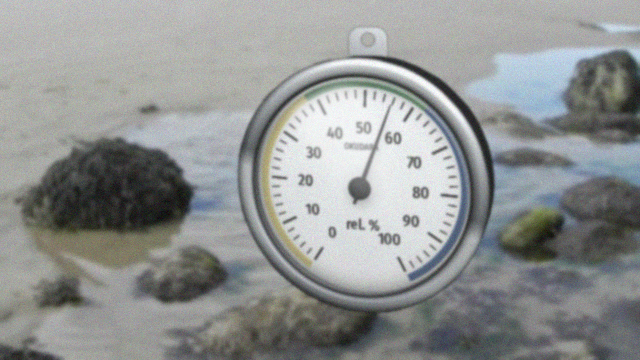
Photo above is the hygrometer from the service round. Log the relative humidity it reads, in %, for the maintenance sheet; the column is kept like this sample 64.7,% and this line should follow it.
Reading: 56,%
